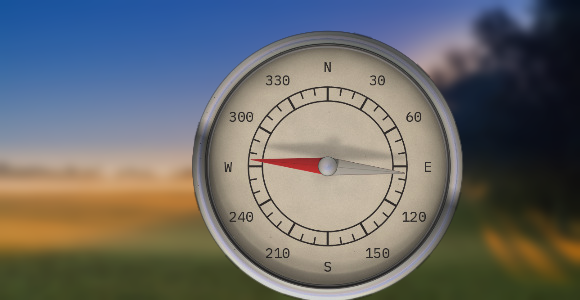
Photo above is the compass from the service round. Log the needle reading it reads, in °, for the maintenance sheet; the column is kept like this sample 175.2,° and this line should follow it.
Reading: 275,°
